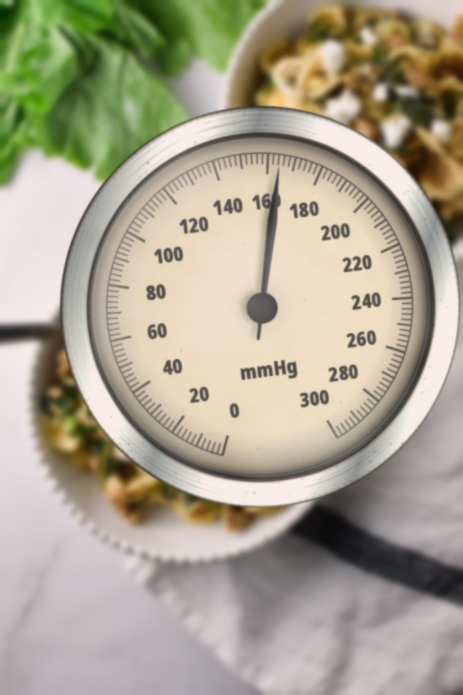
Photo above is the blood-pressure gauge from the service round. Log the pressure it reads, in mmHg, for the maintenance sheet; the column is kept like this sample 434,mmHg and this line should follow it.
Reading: 164,mmHg
